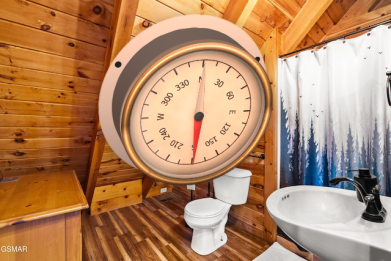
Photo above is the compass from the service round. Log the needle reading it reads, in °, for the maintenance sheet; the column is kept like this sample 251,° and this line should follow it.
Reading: 180,°
